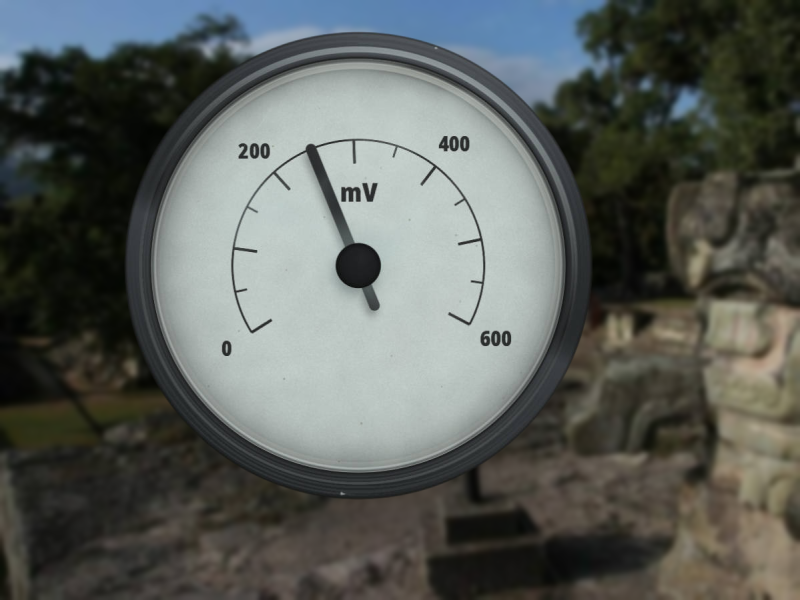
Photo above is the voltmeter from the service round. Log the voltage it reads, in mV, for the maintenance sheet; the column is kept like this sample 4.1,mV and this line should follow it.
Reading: 250,mV
